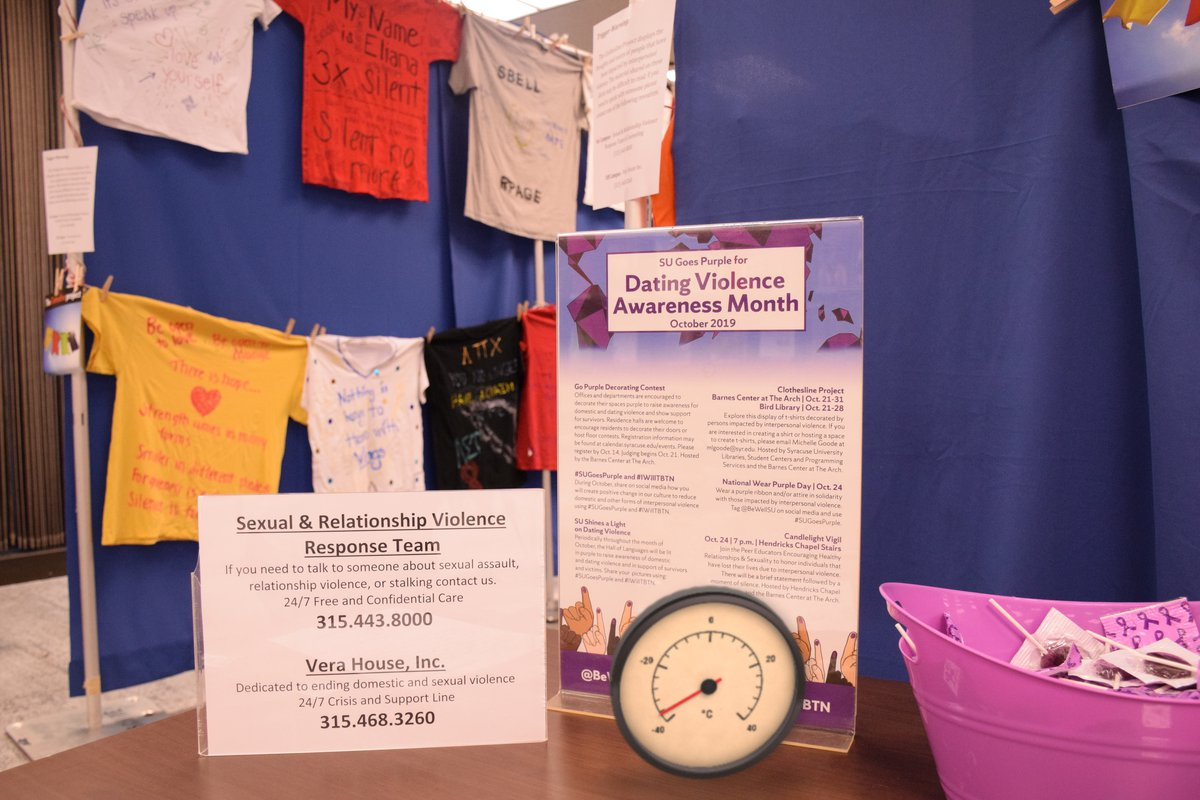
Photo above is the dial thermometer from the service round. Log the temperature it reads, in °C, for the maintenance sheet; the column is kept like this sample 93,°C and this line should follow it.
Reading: -36,°C
